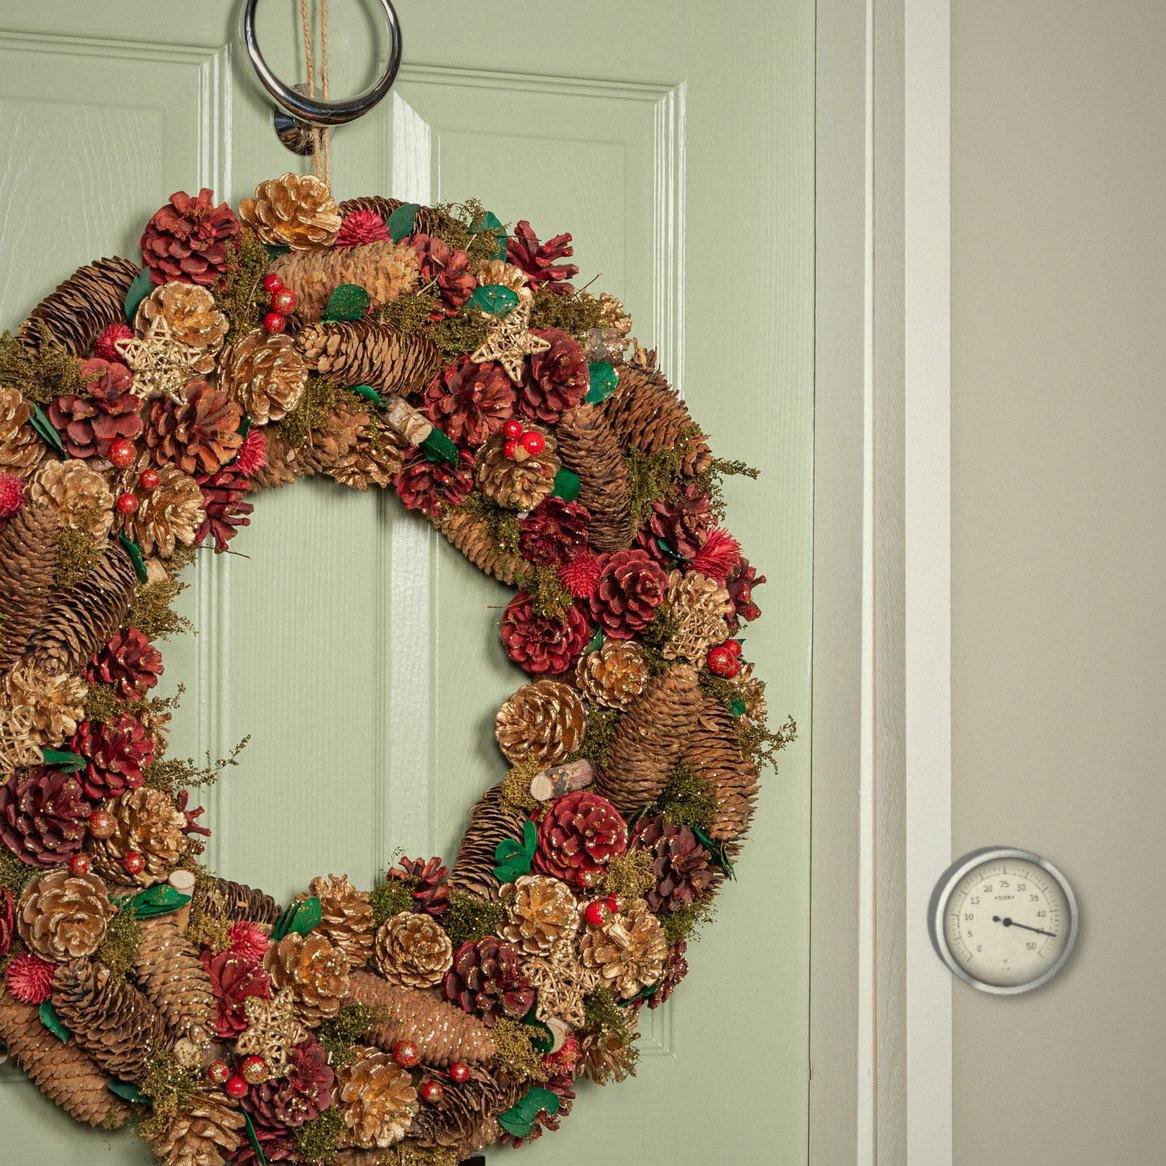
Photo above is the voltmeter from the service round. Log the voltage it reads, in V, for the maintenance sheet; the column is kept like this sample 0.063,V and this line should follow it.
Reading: 45,V
